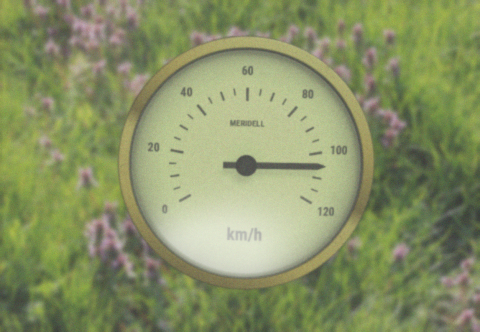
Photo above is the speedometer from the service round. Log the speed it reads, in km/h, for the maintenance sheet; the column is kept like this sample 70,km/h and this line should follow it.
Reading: 105,km/h
